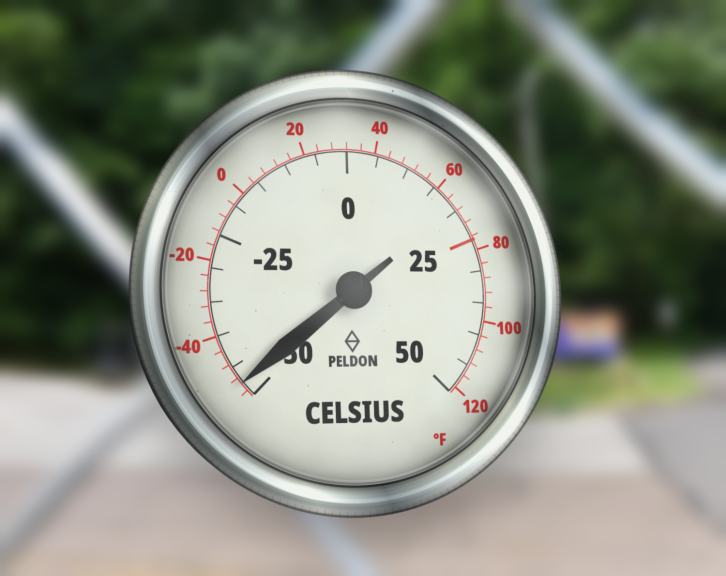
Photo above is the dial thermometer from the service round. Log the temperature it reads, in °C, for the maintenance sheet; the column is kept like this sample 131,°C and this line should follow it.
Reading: -47.5,°C
